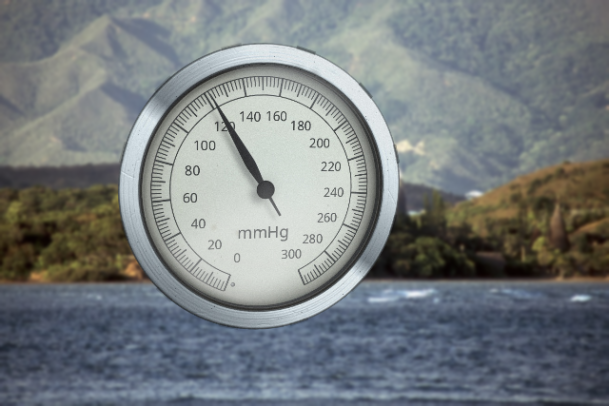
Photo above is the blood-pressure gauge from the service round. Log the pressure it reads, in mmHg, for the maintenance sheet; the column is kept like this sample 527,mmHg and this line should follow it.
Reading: 122,mmHg
